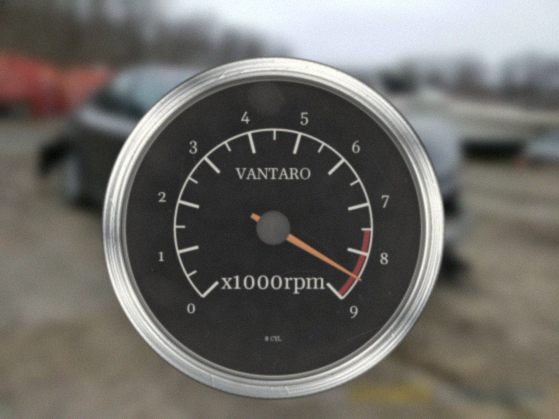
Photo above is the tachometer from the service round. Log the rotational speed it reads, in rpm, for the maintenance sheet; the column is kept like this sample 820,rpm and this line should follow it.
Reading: 8500,rpm
